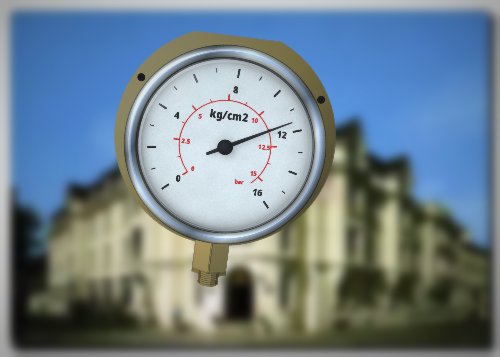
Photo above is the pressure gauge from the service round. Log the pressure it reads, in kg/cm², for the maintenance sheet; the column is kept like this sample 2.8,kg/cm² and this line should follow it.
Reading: 11.5,kg/cm²
